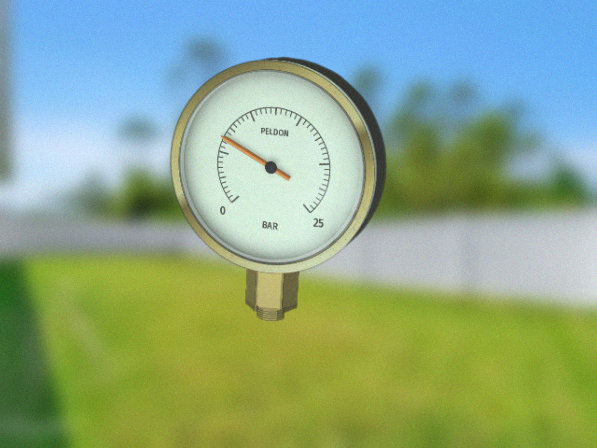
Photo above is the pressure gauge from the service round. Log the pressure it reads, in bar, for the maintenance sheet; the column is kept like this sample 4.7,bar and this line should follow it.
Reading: 6.5,bar
